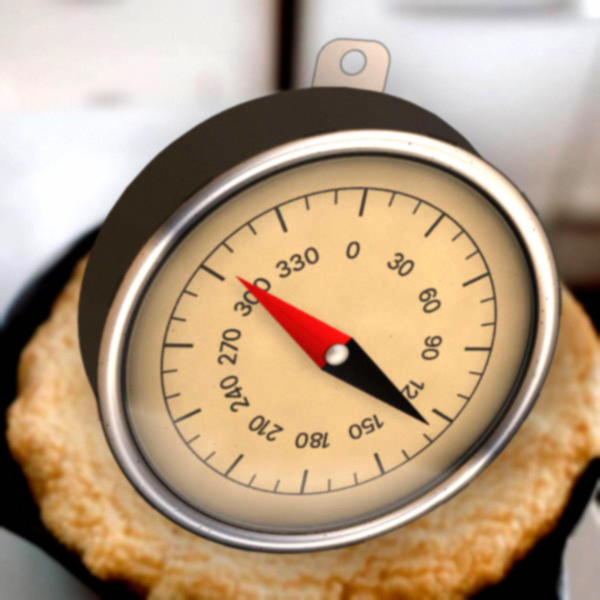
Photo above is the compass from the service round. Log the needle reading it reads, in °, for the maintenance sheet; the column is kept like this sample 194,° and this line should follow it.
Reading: 305,°
